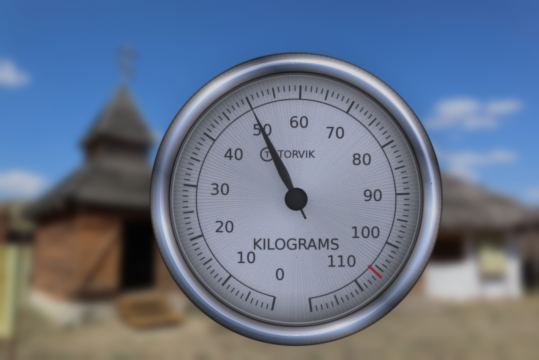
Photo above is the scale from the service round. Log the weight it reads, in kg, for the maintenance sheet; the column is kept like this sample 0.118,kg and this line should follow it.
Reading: 50,kg
